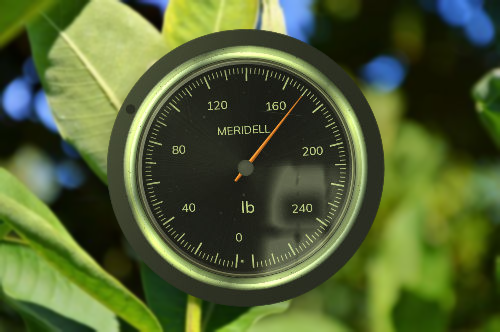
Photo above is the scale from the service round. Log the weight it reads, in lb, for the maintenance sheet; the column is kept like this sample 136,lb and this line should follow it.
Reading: 170,lb
